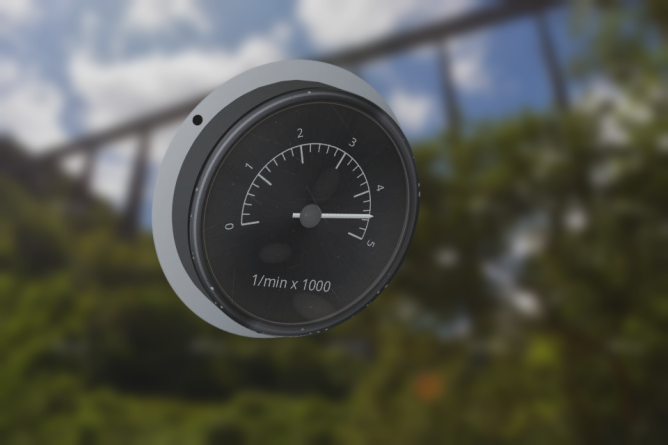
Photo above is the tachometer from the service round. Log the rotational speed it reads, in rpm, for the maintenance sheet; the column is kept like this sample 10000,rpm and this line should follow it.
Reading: 4500,rpm
